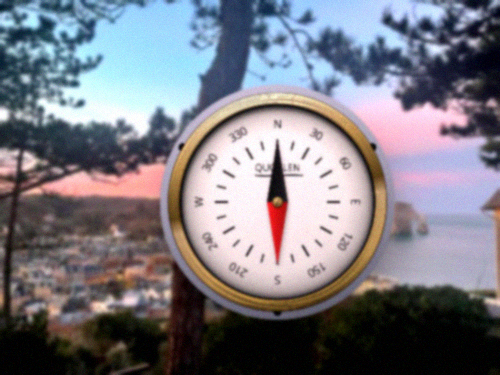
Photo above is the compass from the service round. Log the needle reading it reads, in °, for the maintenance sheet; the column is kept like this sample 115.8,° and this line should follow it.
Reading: 180,°
